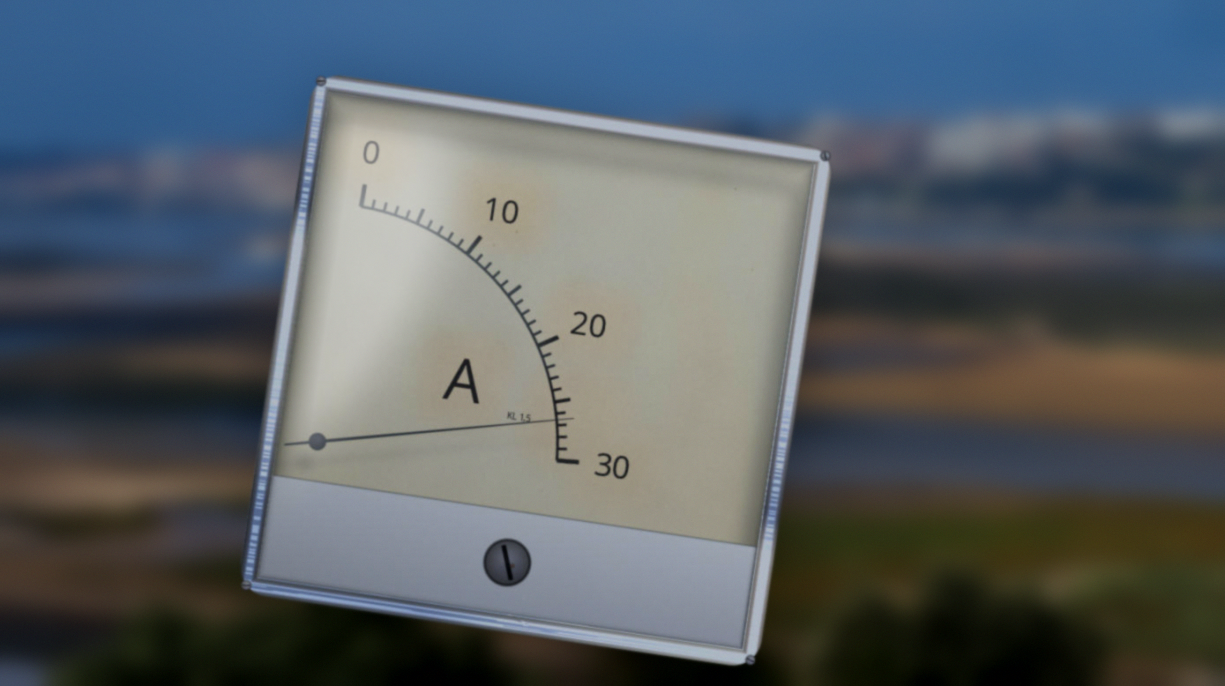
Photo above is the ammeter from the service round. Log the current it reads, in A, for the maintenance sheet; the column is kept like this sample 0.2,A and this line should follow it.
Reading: 26.5,A
